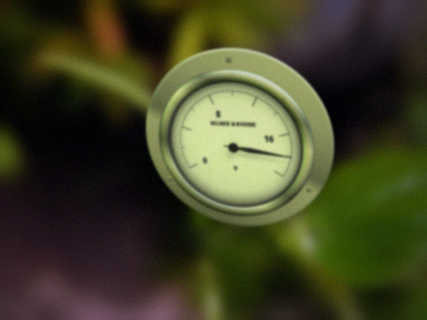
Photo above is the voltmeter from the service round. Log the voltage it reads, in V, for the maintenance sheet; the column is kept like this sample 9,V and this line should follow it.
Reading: 18,V
